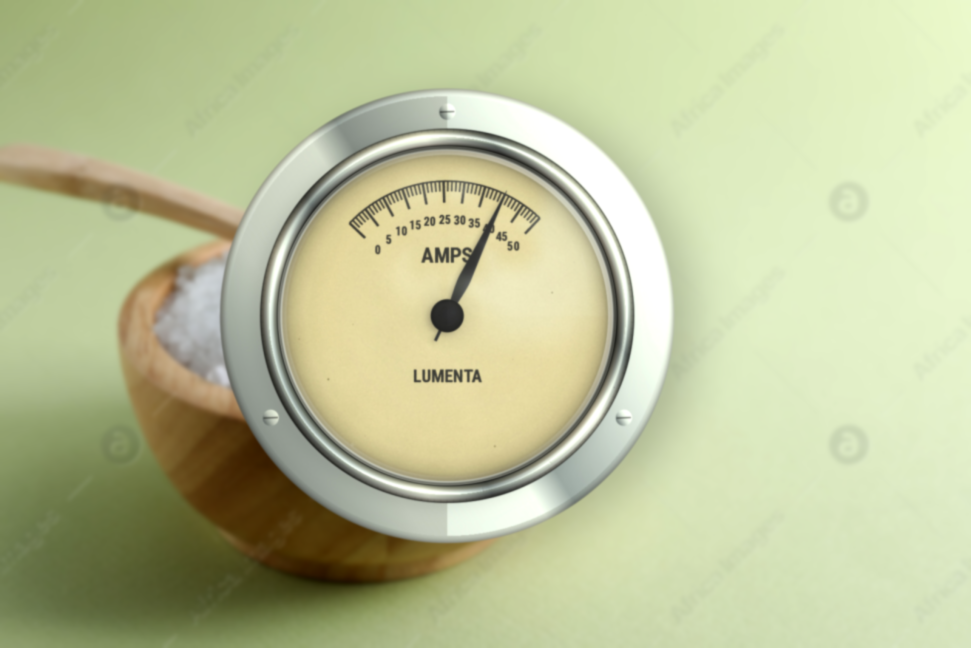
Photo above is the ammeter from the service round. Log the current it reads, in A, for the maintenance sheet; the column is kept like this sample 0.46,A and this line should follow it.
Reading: 40,A
